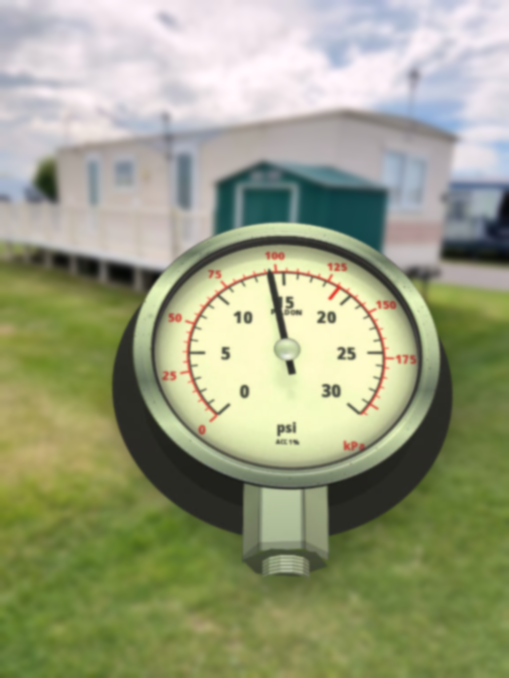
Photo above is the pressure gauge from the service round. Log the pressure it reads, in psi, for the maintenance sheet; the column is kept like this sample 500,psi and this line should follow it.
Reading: 14,psi
